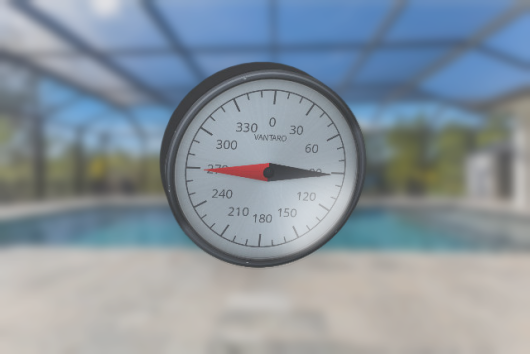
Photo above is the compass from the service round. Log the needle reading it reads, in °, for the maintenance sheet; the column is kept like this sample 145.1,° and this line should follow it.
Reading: 270,°
